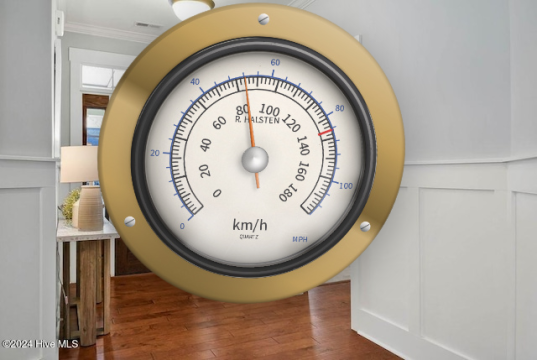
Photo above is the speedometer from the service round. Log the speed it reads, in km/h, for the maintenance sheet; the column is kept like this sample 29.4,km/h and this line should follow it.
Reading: 84,km/h
